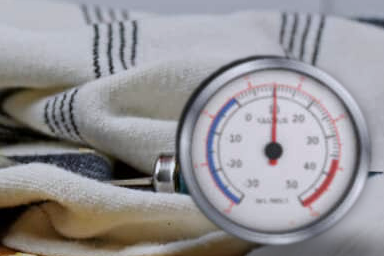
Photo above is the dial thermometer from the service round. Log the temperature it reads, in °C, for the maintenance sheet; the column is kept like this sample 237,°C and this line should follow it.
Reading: 10,°C
